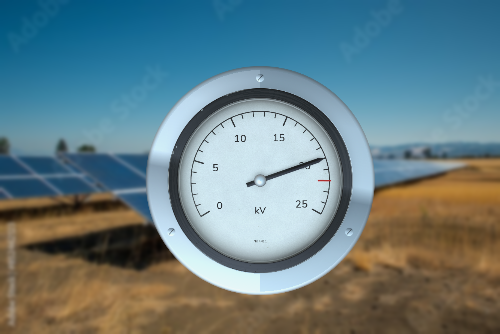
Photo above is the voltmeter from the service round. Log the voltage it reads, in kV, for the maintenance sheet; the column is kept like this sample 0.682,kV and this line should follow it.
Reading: 20,kV
